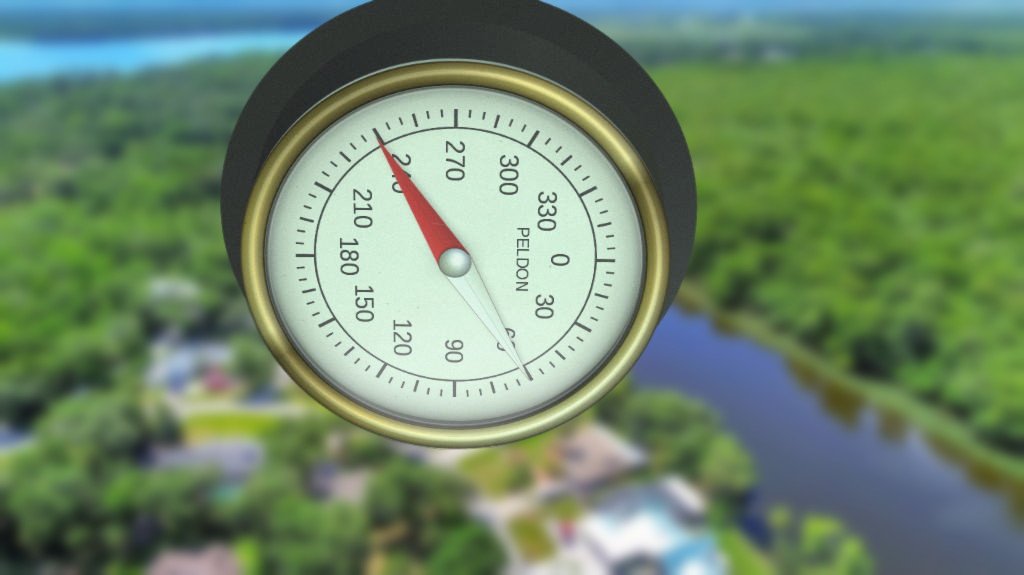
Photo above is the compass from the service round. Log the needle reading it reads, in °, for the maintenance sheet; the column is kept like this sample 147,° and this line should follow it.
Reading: 240,°
